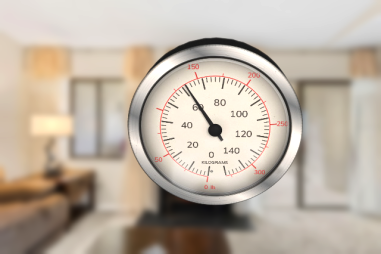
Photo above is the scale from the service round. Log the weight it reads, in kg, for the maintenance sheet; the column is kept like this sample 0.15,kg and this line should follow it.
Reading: 62,kg
